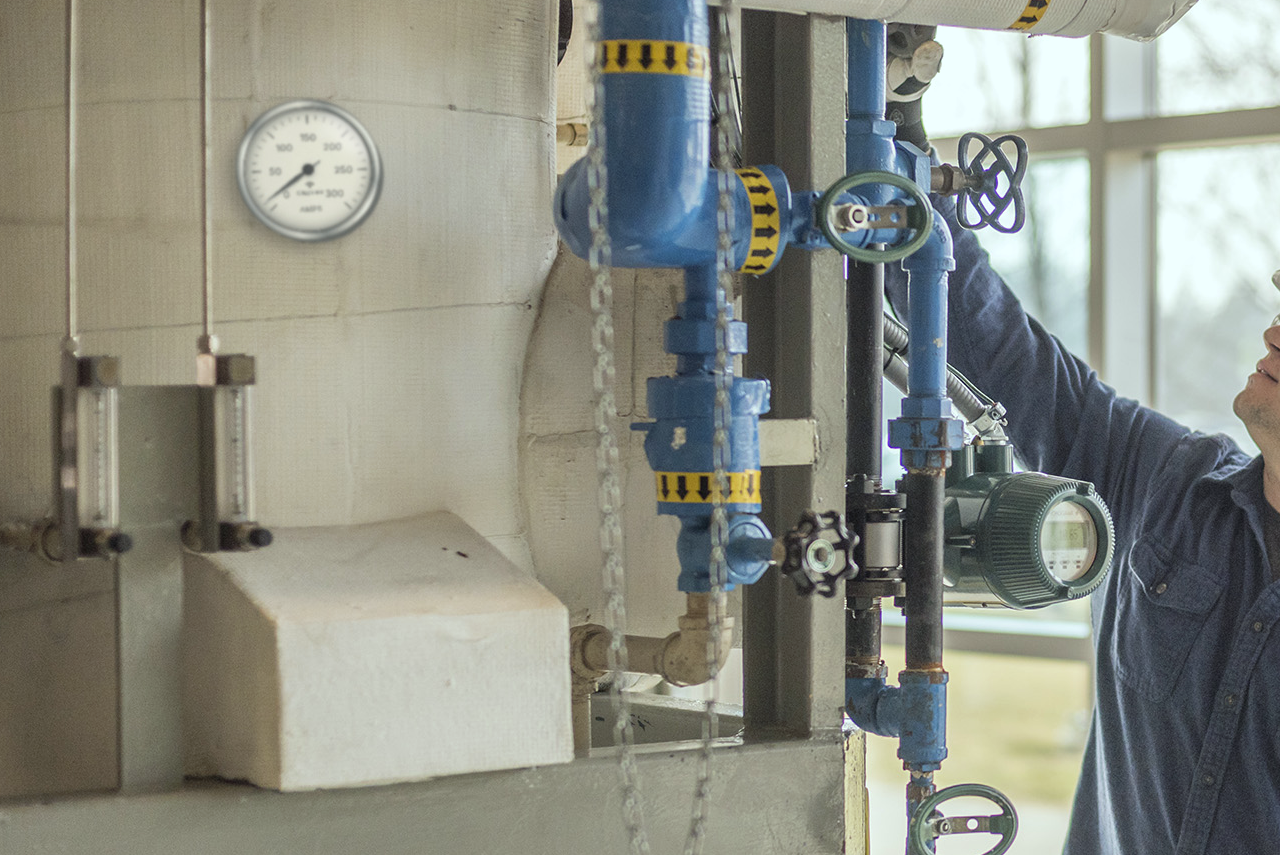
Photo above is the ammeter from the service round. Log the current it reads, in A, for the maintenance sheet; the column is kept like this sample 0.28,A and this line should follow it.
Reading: 10,A
